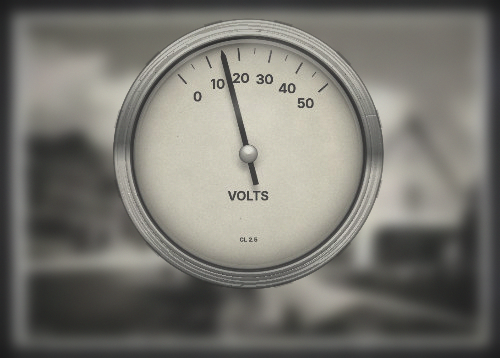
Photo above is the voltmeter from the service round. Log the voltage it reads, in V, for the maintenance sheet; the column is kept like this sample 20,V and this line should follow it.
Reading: 15,V
